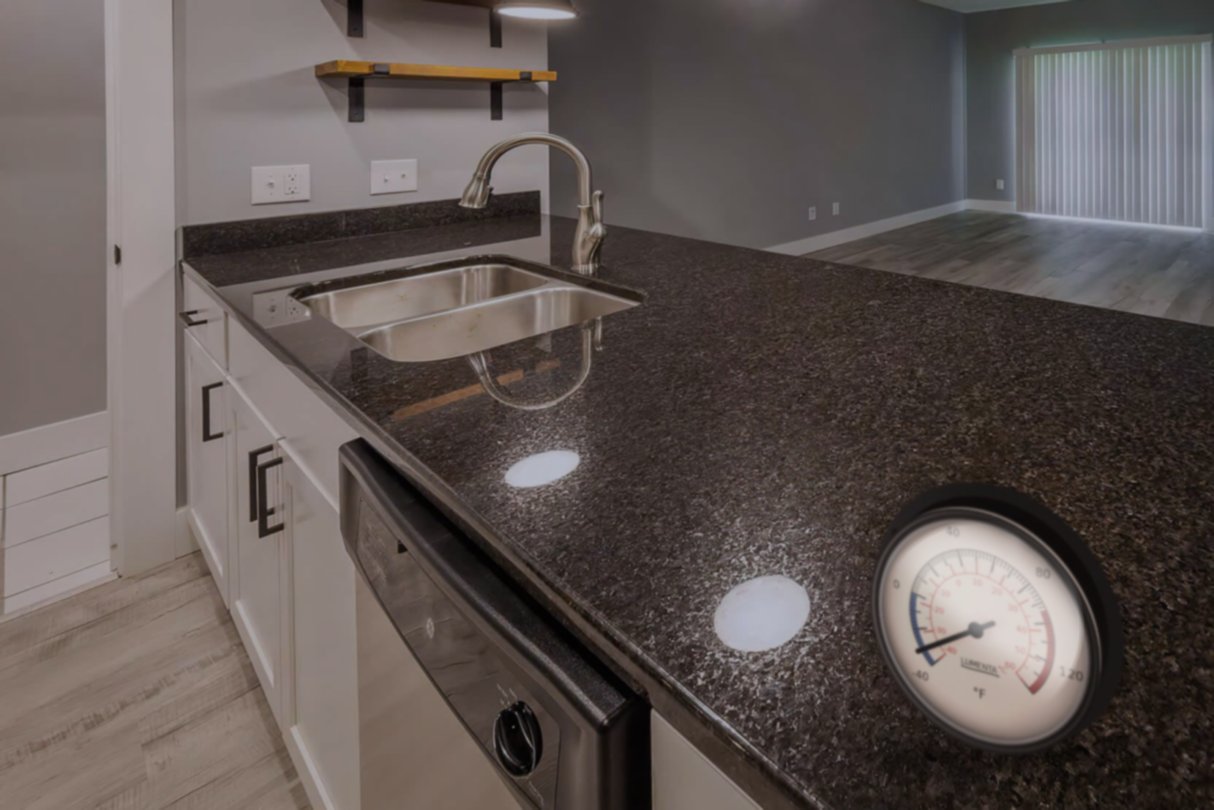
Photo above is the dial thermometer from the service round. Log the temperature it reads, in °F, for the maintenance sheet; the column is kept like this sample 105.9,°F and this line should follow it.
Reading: -30,°F
